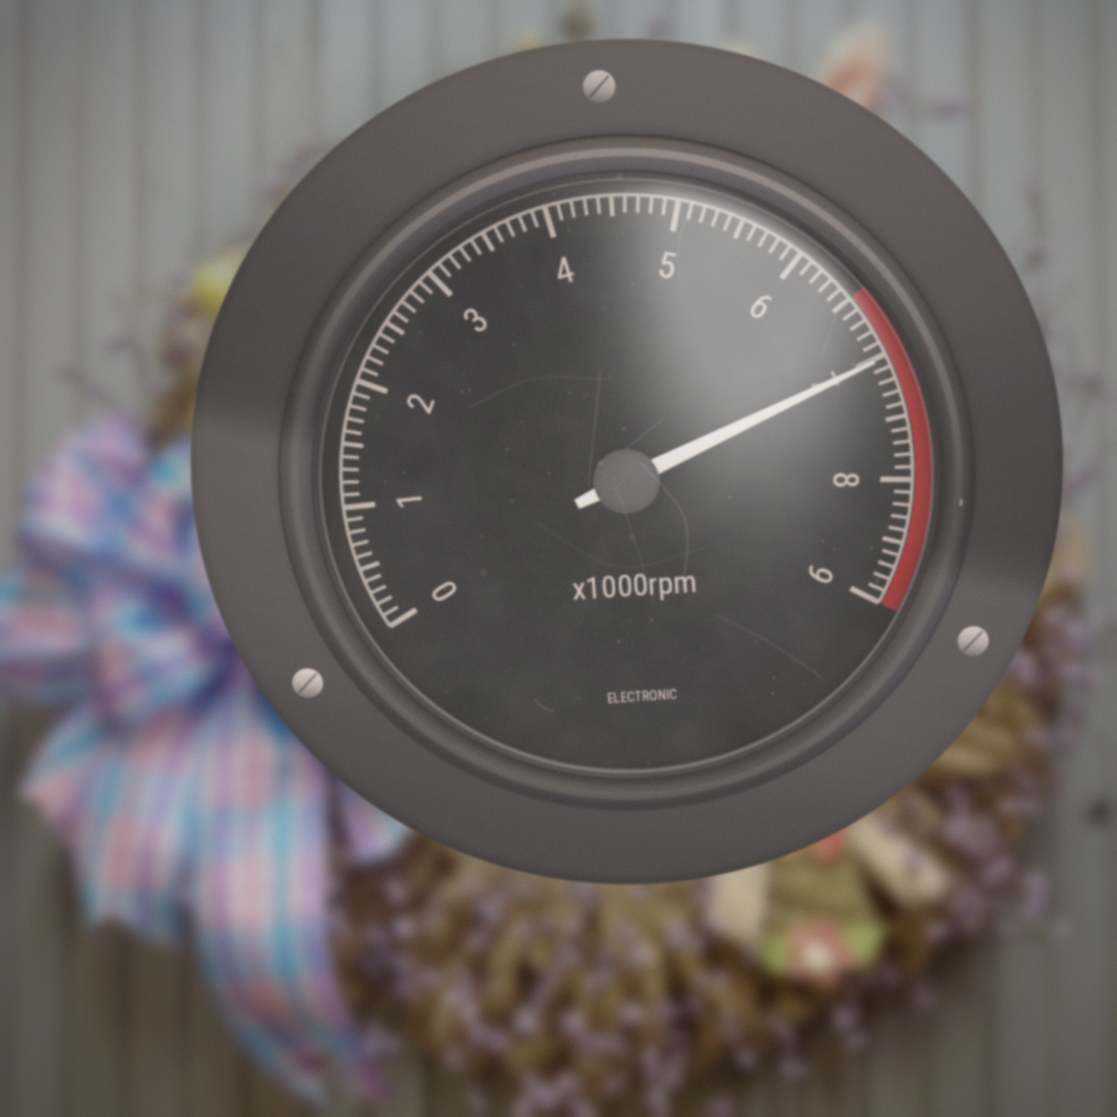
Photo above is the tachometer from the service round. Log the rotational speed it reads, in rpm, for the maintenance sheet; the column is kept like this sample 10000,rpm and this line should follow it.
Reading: 7000,rpm
